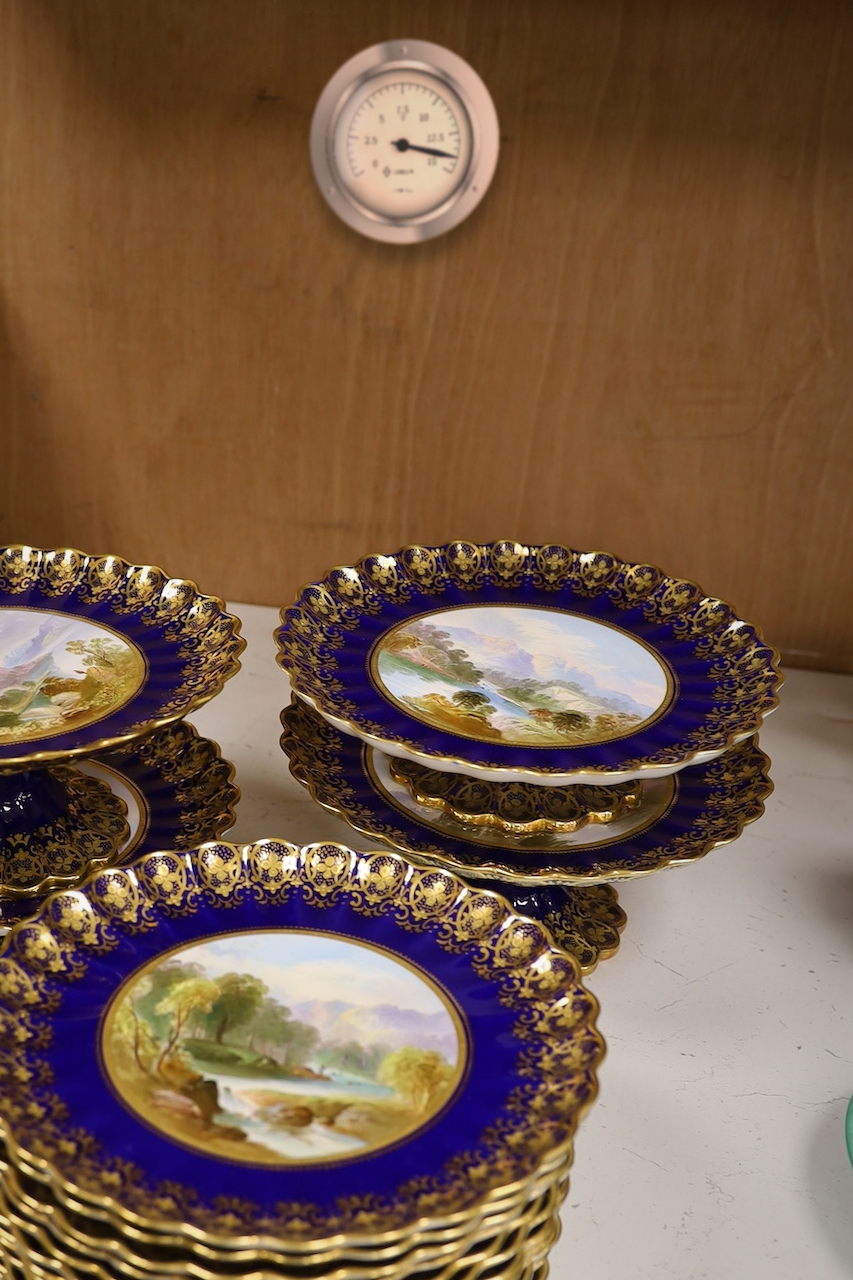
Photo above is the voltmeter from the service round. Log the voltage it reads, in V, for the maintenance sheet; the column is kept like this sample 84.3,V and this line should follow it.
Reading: 14,V
